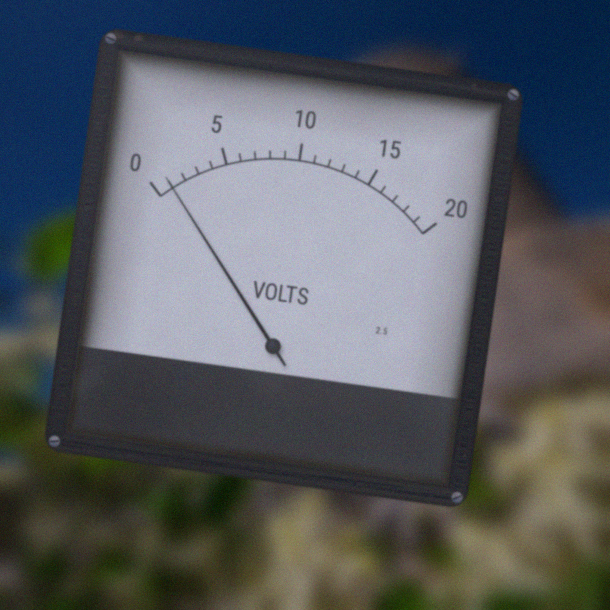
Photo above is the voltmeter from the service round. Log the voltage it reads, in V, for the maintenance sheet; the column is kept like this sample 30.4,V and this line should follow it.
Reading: 1,V
